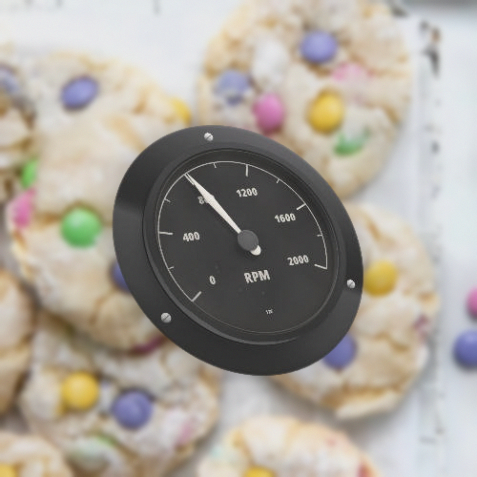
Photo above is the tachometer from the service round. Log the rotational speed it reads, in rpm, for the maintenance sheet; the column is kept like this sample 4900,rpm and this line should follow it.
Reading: 800,rpm
